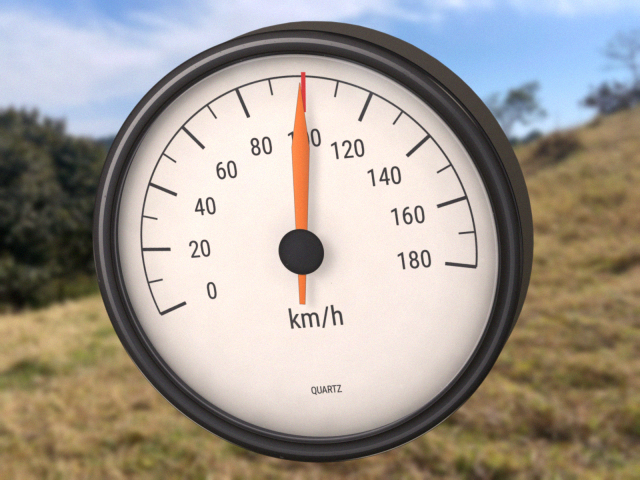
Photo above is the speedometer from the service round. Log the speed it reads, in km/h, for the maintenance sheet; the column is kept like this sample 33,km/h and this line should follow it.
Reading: 100,km/h
